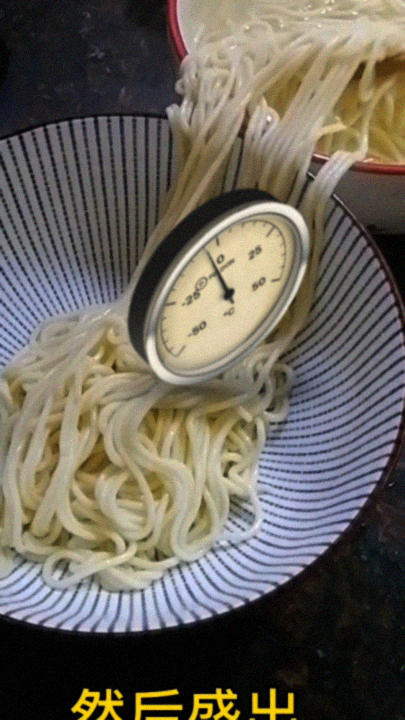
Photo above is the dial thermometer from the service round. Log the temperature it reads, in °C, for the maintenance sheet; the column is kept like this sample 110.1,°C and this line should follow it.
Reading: -5,°C
